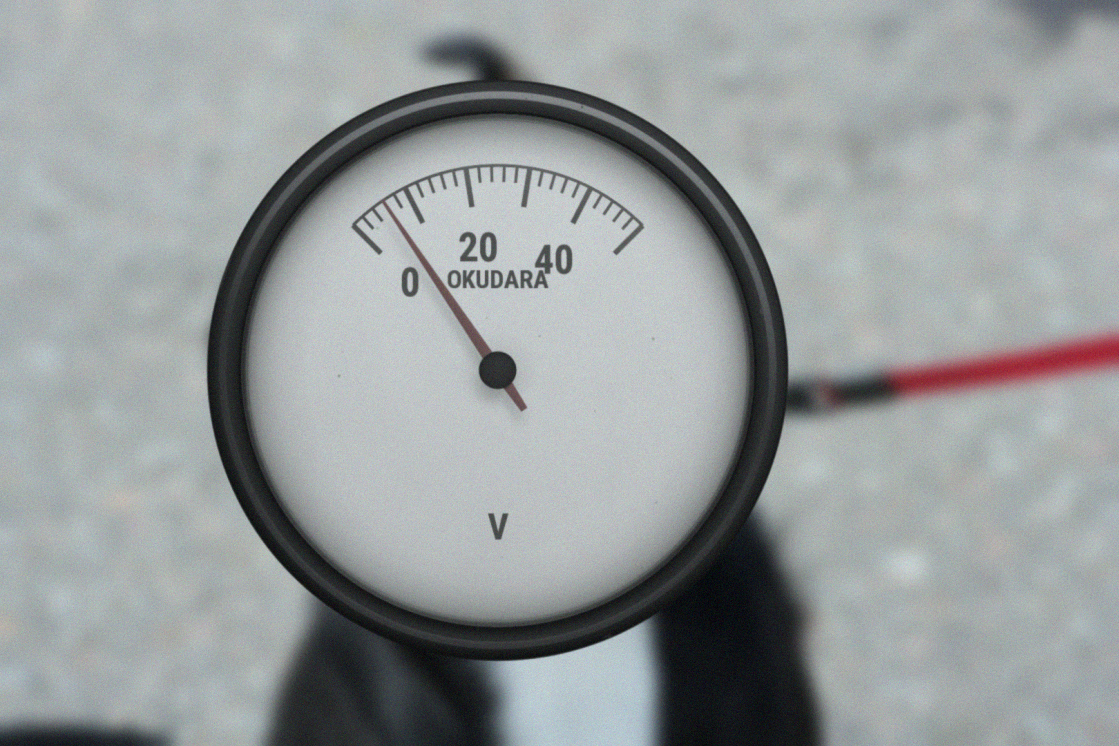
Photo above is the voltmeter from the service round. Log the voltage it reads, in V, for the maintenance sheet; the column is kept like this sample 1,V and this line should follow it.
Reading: 6,V
